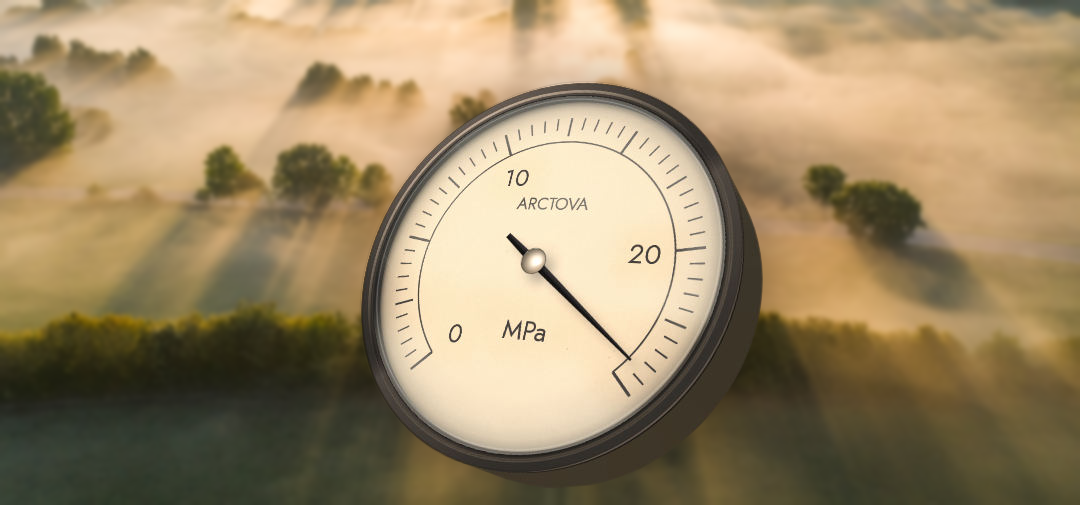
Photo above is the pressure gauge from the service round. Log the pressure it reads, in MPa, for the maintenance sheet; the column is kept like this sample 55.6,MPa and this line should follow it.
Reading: 24.25,MPa
